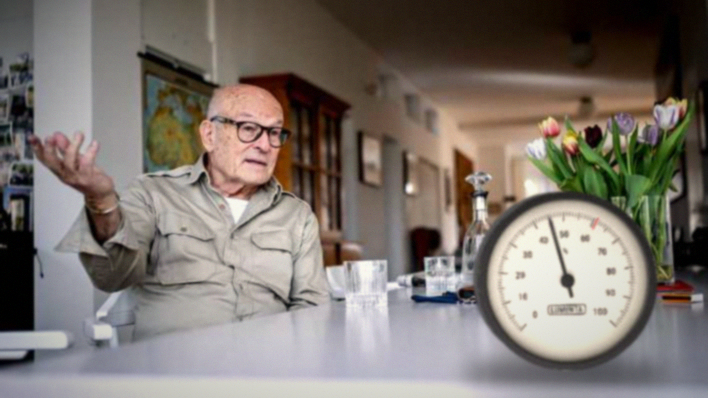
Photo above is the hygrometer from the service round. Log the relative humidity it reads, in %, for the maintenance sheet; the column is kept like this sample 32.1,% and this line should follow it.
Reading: 45,%
